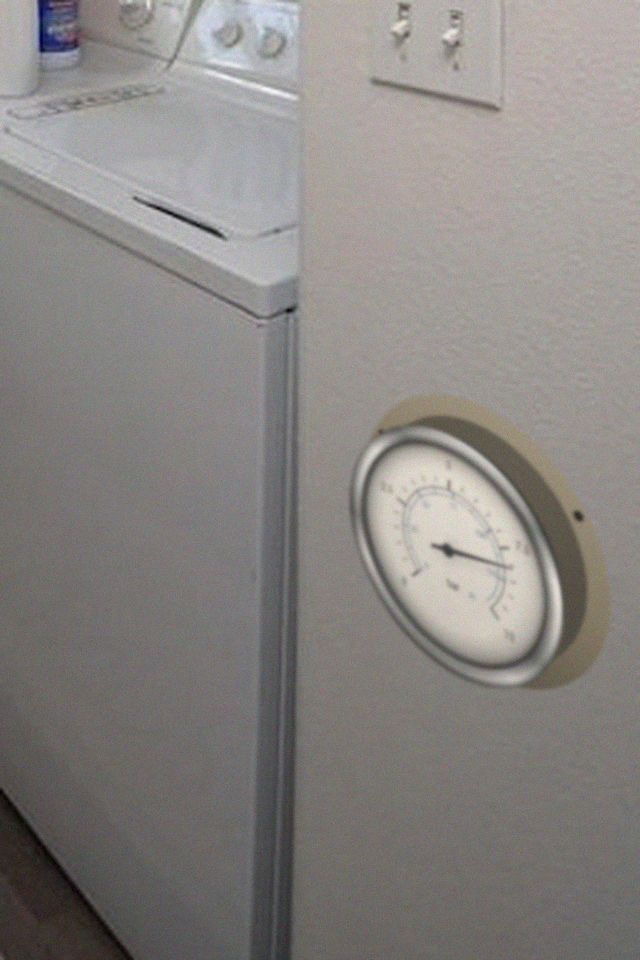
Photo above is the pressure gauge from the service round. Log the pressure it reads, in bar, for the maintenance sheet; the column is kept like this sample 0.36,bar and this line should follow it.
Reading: 8,bar
